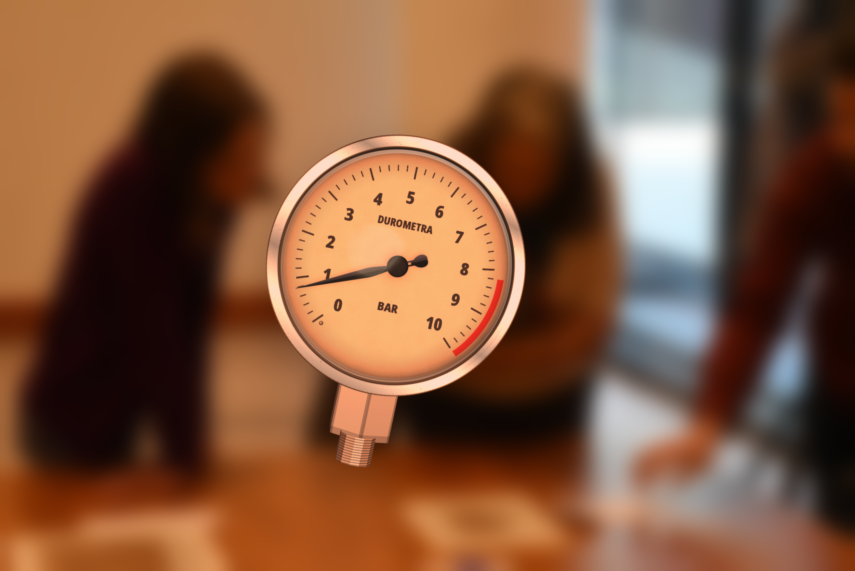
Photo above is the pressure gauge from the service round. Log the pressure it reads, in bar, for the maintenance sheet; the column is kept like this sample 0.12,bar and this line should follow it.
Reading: 0.8,bar
